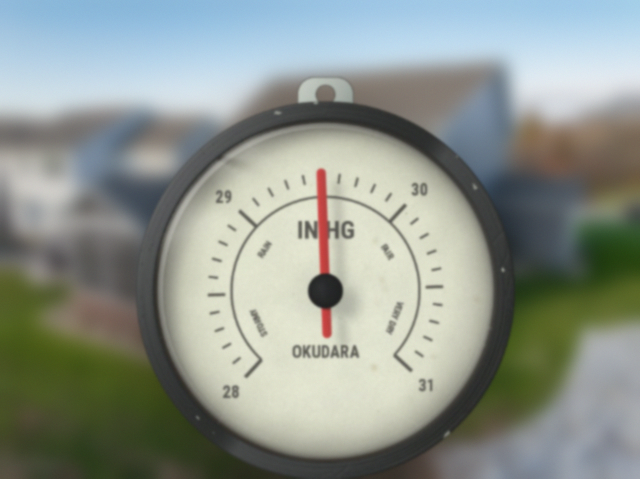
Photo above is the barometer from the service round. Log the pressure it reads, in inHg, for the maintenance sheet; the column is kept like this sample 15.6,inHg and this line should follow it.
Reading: 29.5,inHg
